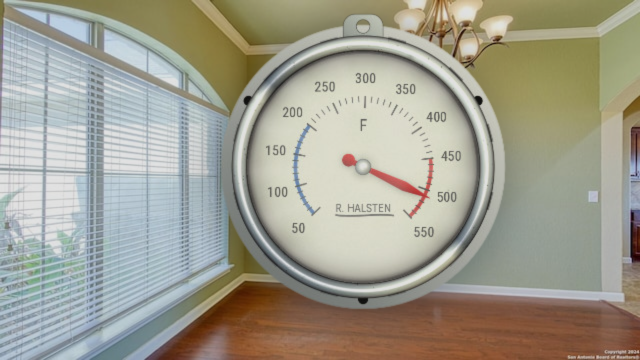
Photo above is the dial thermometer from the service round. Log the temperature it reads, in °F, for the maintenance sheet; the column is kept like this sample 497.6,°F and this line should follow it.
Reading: 510,°F
